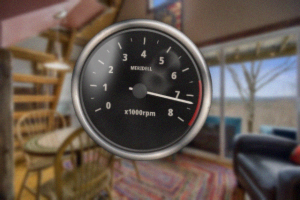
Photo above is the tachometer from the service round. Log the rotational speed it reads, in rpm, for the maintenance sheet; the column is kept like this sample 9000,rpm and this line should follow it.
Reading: 7250,rpm
